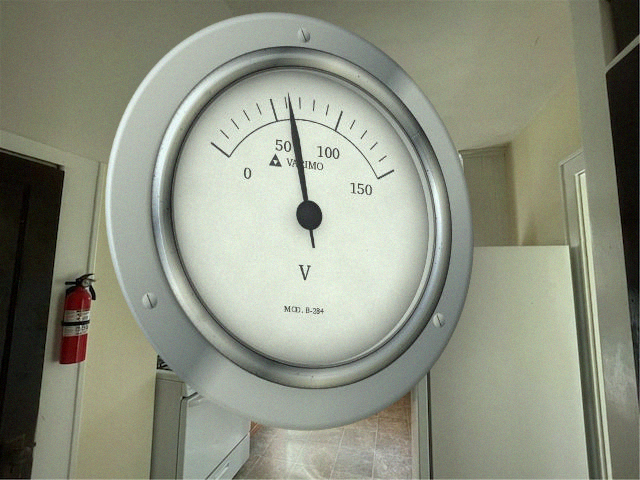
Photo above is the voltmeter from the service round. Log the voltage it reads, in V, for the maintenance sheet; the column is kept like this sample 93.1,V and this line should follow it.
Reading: 60,V
